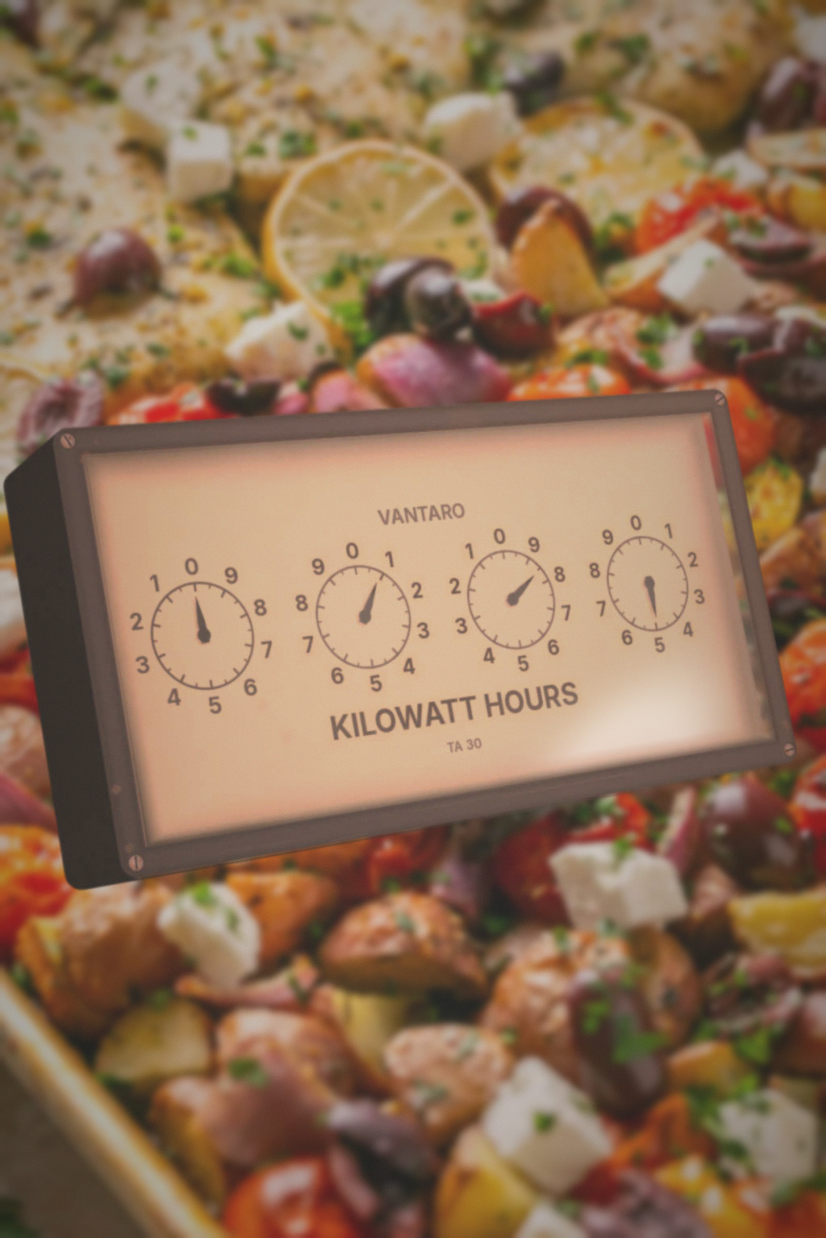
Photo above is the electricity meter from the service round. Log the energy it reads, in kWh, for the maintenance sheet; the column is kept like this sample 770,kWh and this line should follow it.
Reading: 85,kWh
